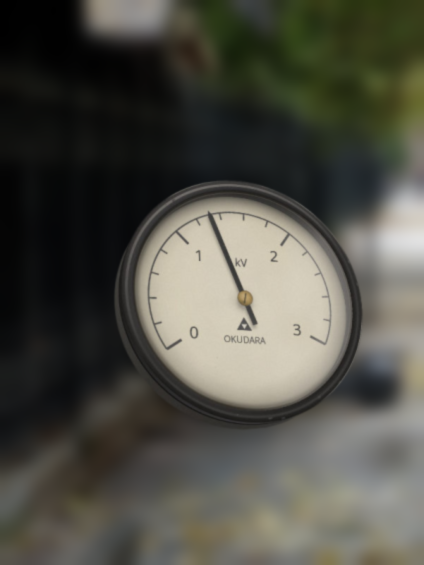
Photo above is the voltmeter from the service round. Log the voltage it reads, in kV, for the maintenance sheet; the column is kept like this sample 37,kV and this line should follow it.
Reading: 1.3,kV
